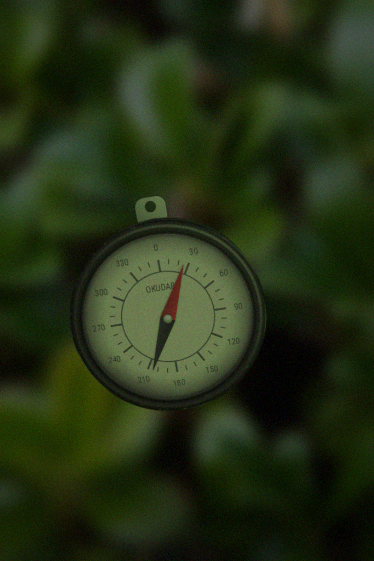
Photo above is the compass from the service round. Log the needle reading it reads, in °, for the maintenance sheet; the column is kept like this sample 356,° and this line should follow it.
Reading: 25,°
